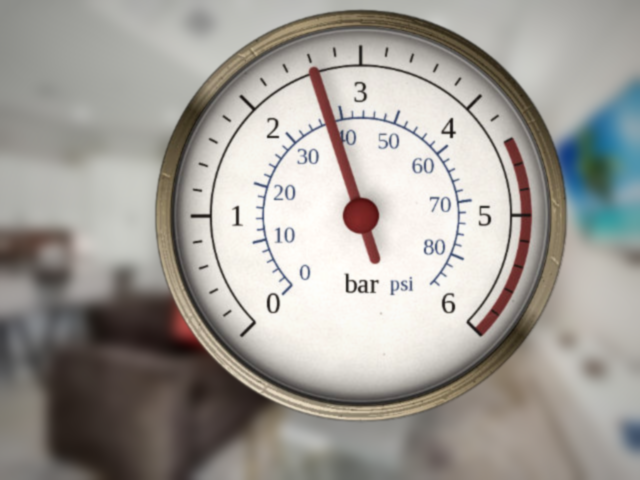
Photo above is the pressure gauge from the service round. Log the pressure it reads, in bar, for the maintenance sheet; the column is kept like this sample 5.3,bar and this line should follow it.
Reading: 2.6,bar
